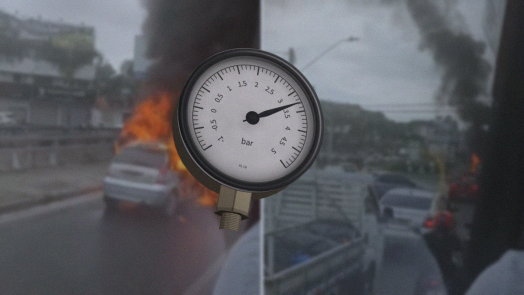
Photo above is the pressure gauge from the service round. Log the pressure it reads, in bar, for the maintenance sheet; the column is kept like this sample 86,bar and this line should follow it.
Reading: 3.3,bar
